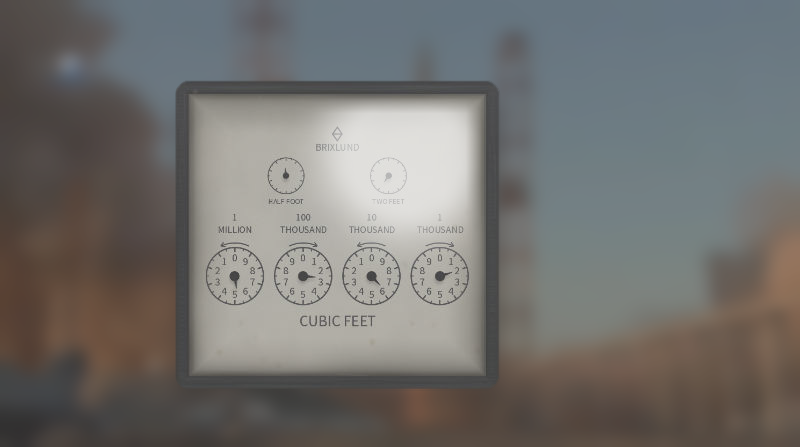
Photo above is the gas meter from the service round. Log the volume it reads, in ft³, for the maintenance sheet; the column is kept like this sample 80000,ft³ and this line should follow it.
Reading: 526200,ft³
